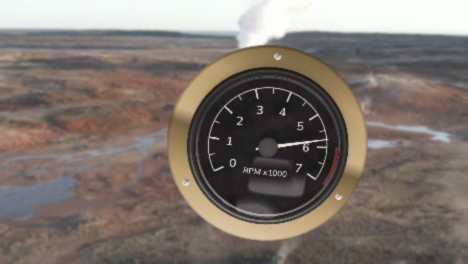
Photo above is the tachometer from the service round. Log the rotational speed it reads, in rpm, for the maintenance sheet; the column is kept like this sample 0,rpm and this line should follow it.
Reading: 5750,rpm
